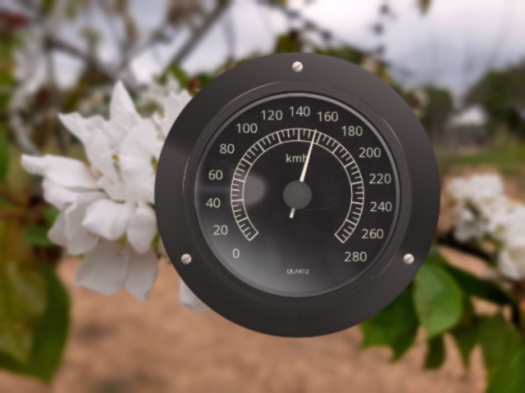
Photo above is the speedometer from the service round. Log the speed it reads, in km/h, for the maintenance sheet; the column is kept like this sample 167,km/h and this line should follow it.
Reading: 155,km/h
